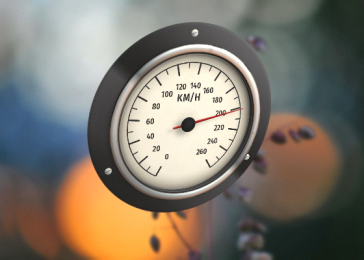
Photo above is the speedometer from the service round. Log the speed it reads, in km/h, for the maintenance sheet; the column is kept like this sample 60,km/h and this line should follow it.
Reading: 200,km/h
